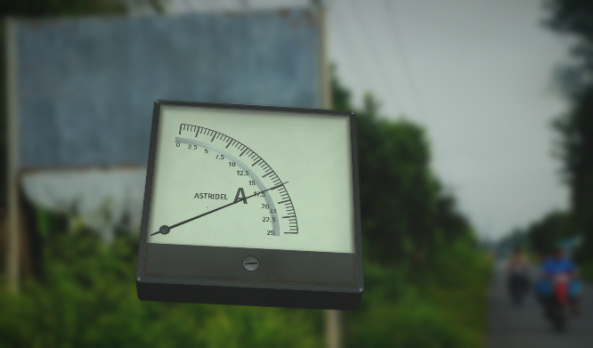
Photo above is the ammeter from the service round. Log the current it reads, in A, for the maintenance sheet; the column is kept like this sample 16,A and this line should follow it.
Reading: 17.5,A
